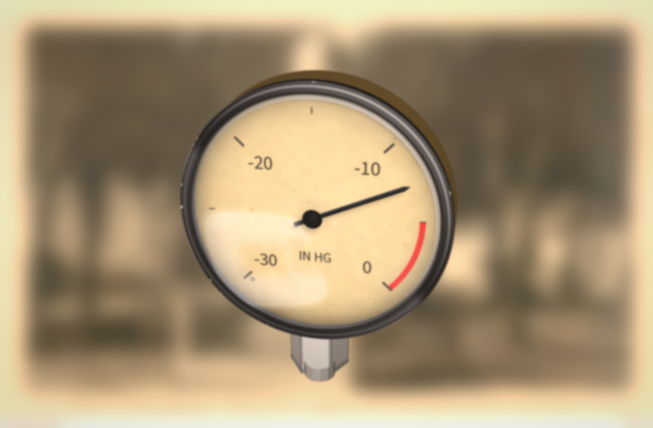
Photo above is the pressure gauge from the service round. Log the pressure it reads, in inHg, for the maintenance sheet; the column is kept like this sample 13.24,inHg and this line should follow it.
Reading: -7.5,inHg
